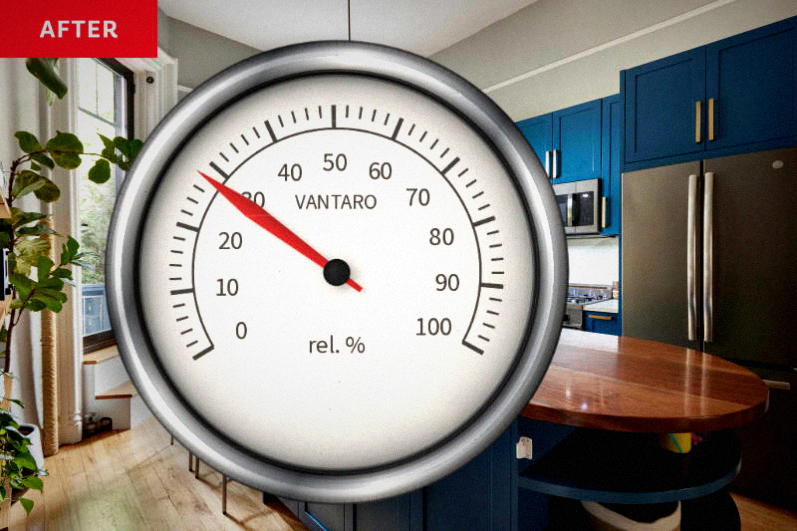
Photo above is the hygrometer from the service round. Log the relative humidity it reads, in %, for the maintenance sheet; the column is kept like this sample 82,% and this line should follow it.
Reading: 28,%
